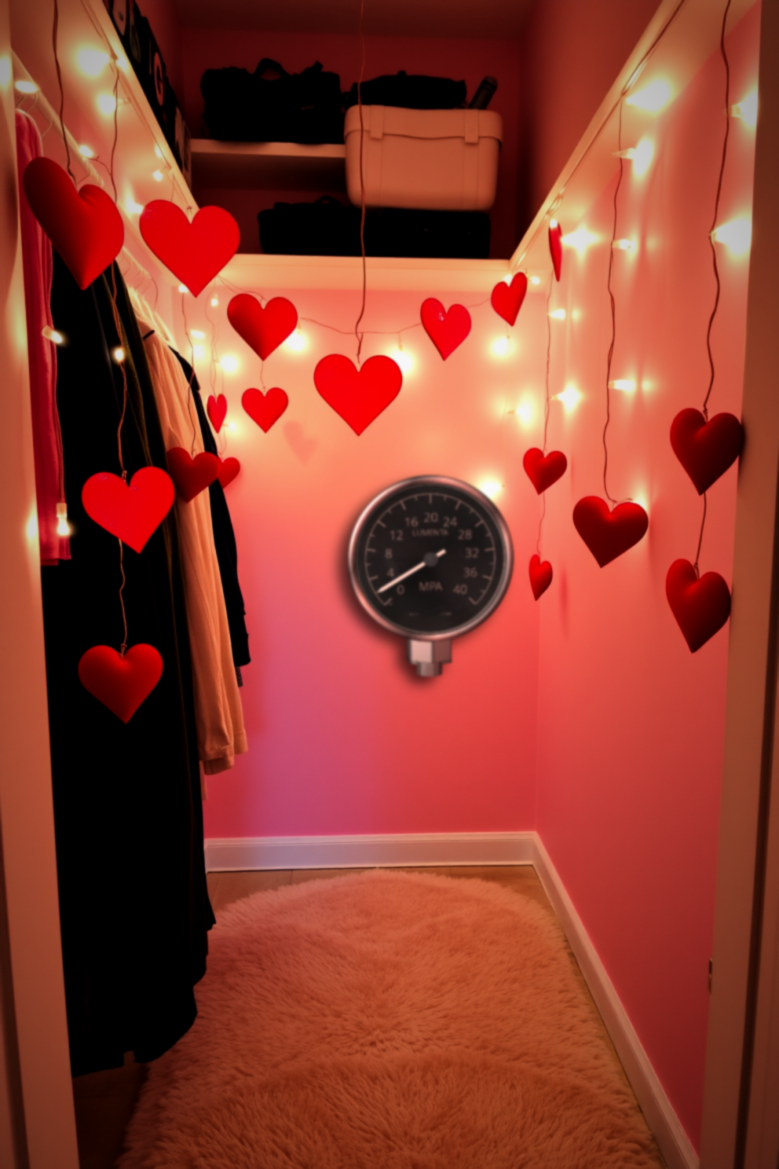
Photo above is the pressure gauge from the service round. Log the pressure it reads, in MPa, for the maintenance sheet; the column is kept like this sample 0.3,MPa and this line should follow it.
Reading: 2,MPa
